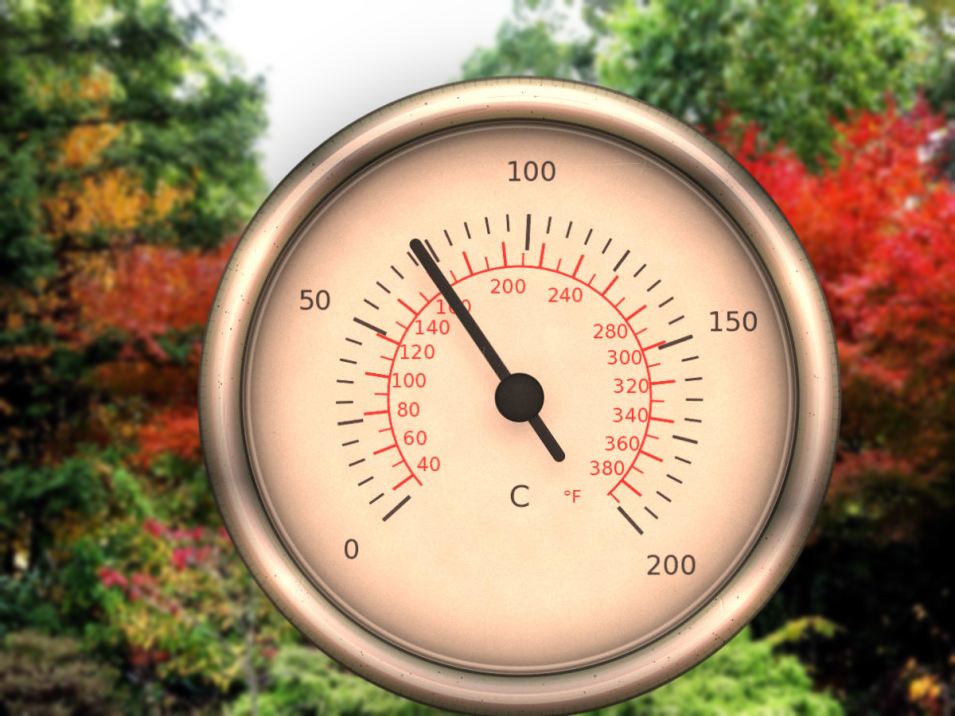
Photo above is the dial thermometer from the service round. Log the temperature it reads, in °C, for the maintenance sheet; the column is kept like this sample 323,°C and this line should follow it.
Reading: 72.5,°C
